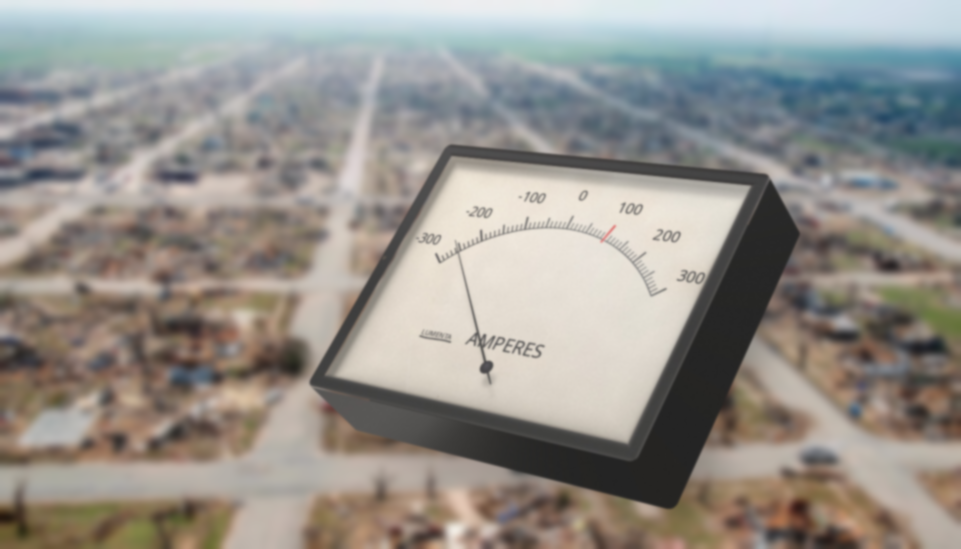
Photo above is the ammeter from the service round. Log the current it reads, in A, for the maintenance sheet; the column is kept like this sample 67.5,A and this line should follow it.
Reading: -250,A
